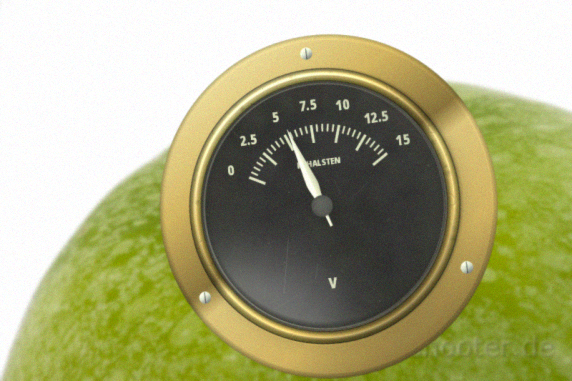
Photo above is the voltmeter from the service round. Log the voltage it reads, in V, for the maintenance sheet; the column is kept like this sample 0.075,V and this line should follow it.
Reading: 5.5,V
